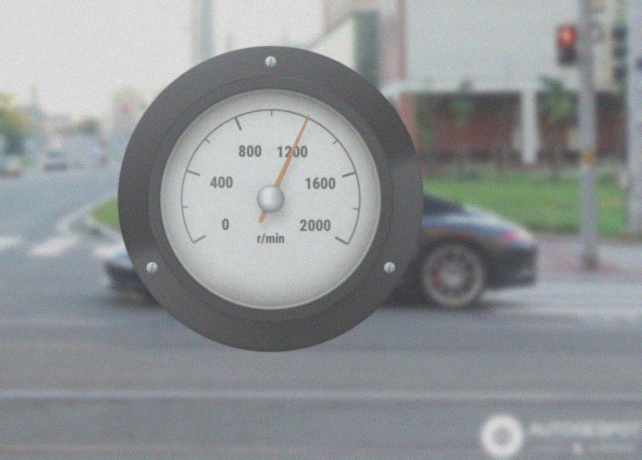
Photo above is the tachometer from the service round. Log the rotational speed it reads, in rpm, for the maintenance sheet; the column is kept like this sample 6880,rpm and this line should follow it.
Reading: 1200,rpm
